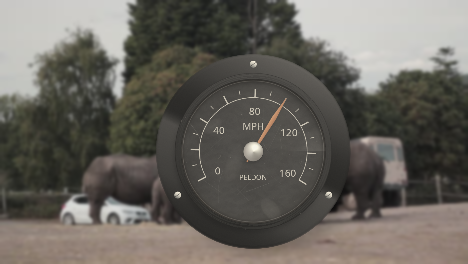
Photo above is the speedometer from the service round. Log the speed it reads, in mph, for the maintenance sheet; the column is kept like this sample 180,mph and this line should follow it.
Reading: 100,mph
